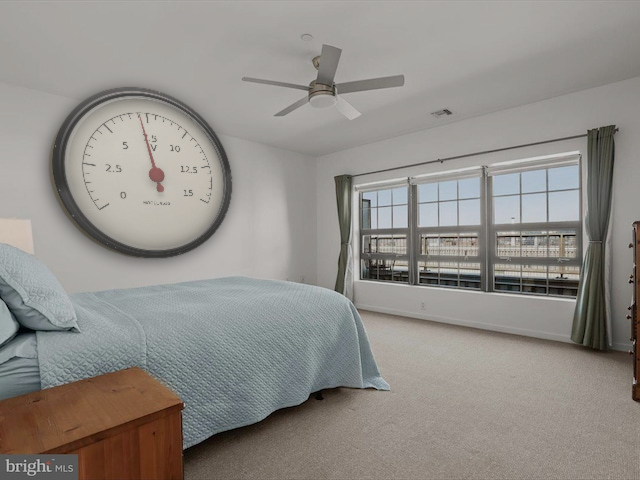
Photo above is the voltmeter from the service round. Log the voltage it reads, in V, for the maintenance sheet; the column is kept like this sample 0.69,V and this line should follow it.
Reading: 7,V
